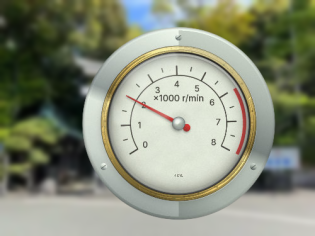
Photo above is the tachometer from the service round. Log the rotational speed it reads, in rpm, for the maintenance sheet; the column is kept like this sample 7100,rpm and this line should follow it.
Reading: 2000,rpm
